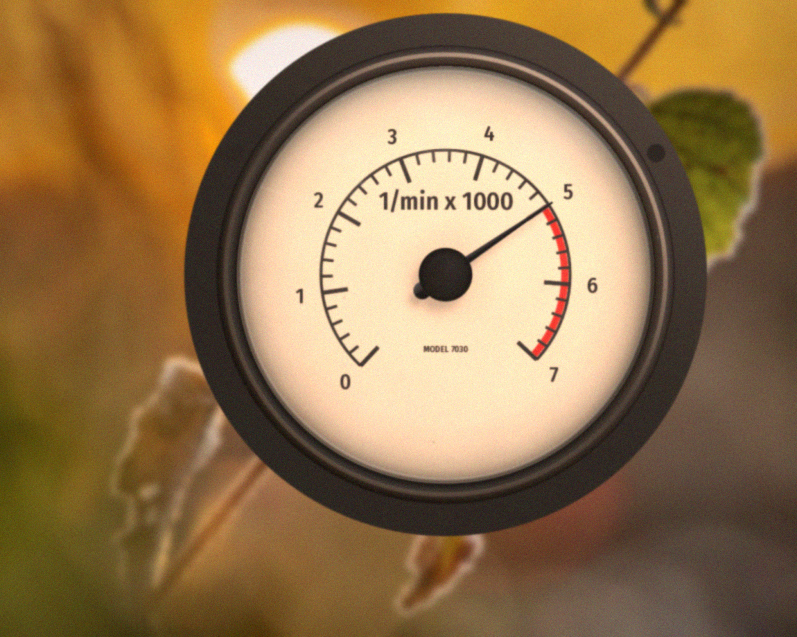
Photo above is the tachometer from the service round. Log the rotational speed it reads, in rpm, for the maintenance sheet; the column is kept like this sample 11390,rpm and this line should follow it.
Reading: 5000,rpm
